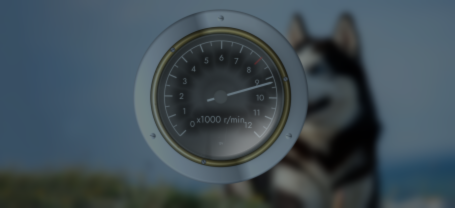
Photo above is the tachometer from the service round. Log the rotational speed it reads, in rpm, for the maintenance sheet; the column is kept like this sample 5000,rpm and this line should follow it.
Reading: 9250,rpm
